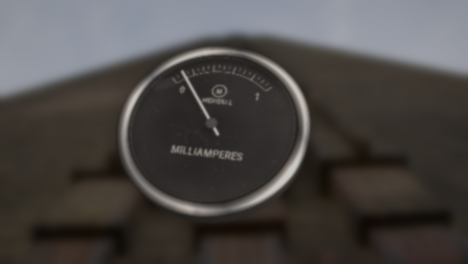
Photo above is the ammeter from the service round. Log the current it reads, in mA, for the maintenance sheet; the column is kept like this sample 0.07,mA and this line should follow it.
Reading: 0.1,mA
